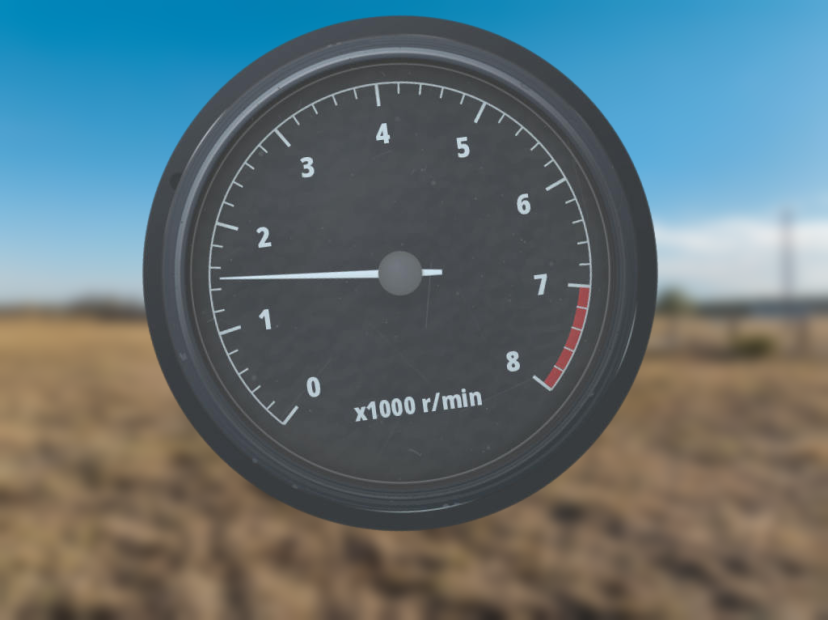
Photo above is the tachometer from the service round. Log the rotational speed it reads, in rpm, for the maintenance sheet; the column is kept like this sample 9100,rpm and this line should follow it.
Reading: 1500,rpm
